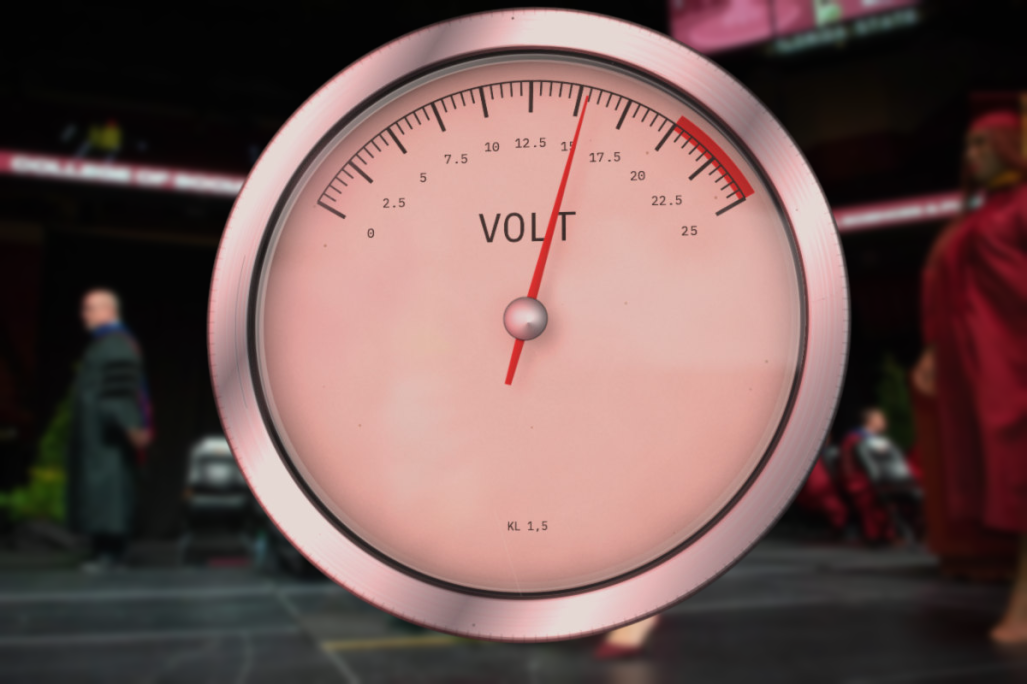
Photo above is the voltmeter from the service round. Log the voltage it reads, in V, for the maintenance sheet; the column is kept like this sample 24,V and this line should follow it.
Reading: 15.5,V
